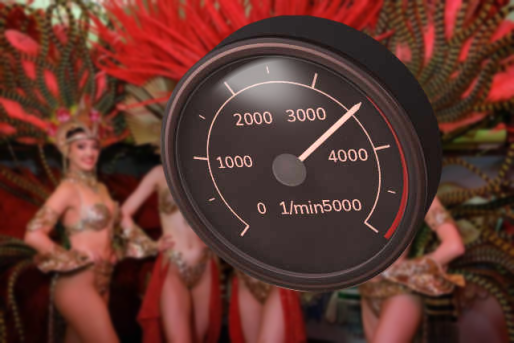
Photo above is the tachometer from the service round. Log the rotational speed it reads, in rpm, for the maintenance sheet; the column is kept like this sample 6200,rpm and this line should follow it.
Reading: 3500,rpm
